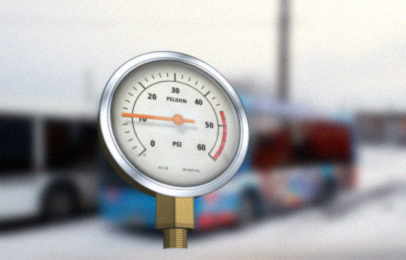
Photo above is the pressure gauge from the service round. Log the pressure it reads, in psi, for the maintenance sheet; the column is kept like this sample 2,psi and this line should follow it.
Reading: 10,psi
